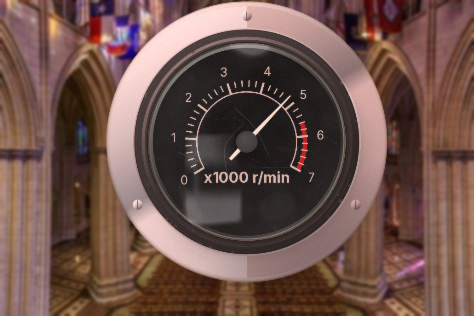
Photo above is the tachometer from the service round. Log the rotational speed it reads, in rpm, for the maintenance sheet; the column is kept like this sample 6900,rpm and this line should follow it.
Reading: 4800,rpm
